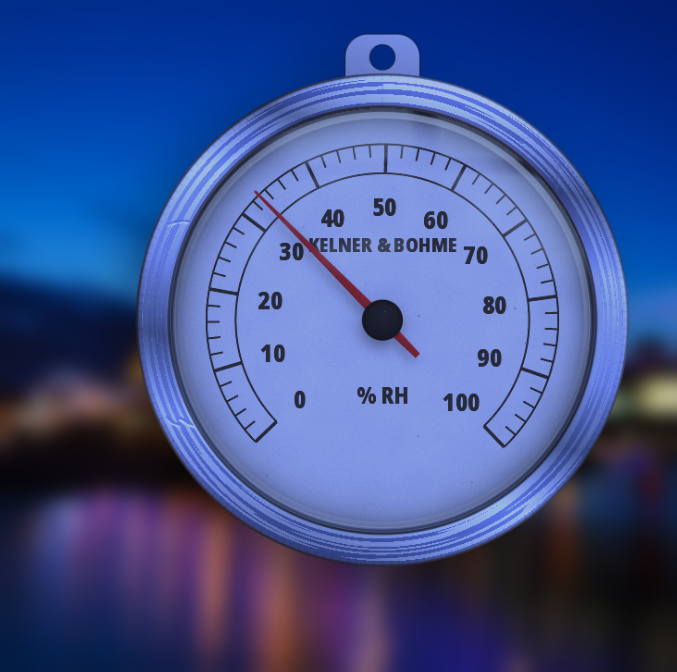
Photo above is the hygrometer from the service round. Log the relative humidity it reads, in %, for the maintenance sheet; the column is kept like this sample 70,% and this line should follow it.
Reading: 33,%
